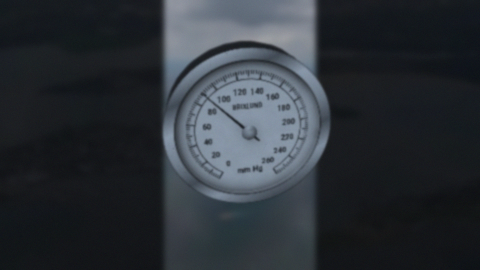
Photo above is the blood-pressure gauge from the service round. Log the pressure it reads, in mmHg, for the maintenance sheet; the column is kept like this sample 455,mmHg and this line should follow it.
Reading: 90,mmHg
